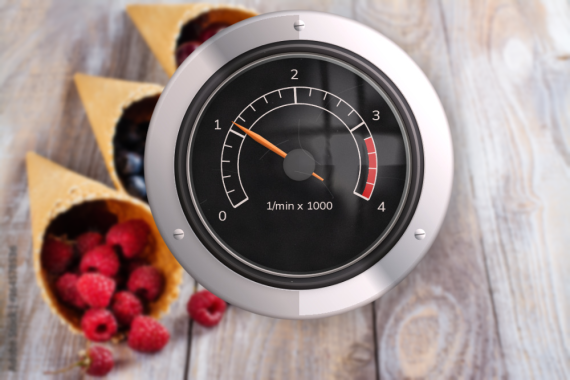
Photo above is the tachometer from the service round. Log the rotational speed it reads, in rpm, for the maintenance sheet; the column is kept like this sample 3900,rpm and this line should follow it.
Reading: 1100,rpm
